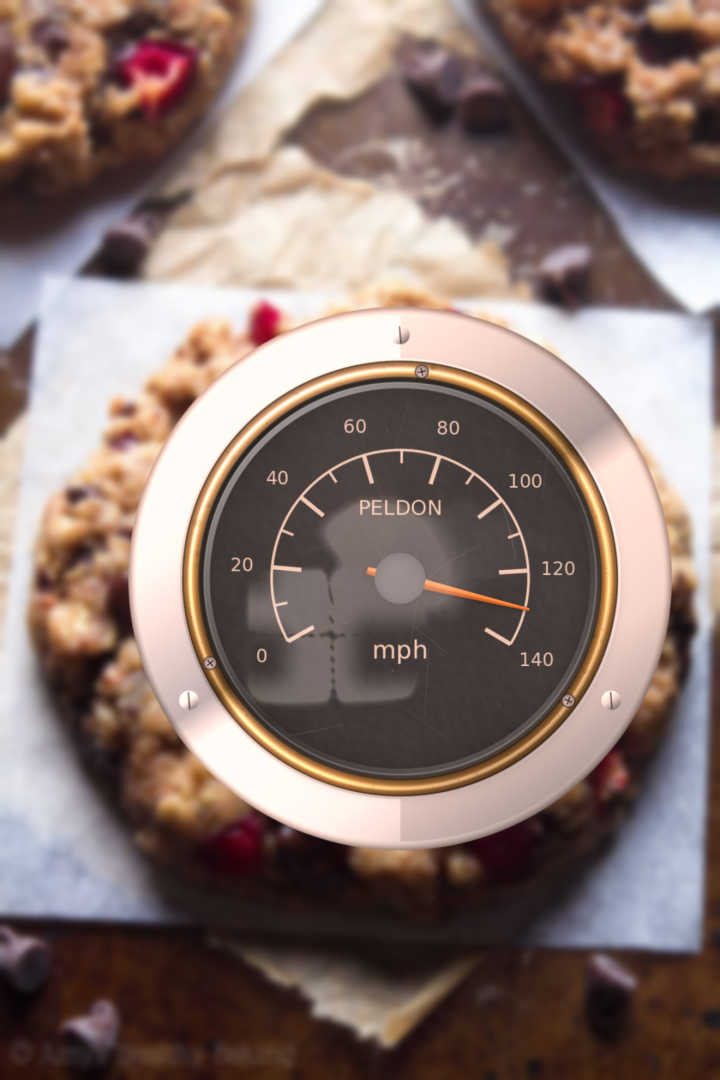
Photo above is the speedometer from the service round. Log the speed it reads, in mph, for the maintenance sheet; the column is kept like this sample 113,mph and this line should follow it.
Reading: 130,mph
